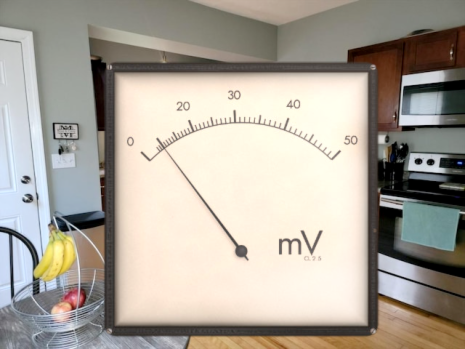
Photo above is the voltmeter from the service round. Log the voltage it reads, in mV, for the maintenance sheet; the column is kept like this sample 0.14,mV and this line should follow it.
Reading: 10,mV
